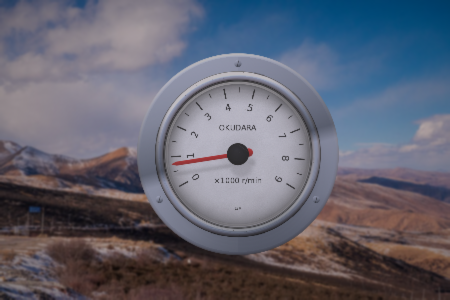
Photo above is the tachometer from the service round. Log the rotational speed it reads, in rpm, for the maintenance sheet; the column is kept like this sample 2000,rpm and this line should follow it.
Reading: 750,rpm
